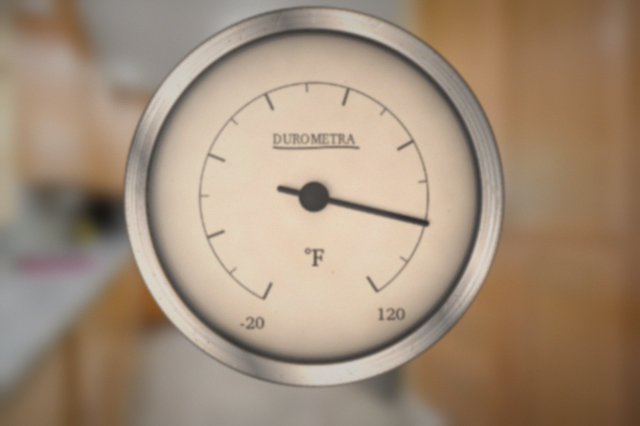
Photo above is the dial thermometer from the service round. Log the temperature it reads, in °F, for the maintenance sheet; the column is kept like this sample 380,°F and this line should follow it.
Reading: 100,°F
